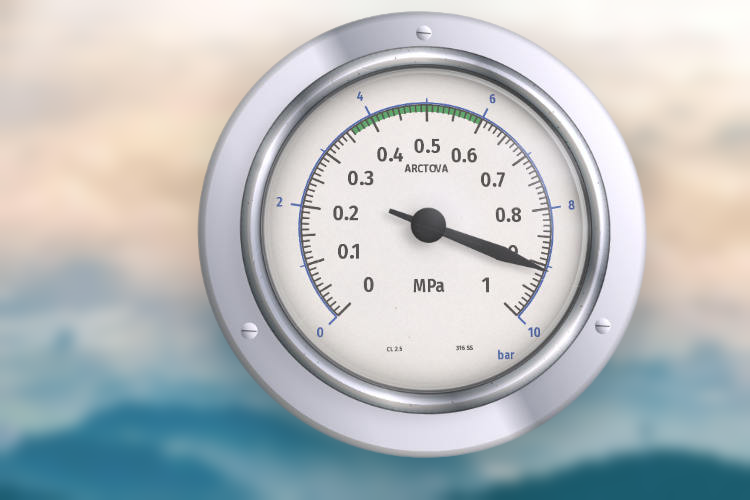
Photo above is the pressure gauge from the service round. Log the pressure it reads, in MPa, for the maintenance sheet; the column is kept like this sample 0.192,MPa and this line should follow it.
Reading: 0.91,MPa
